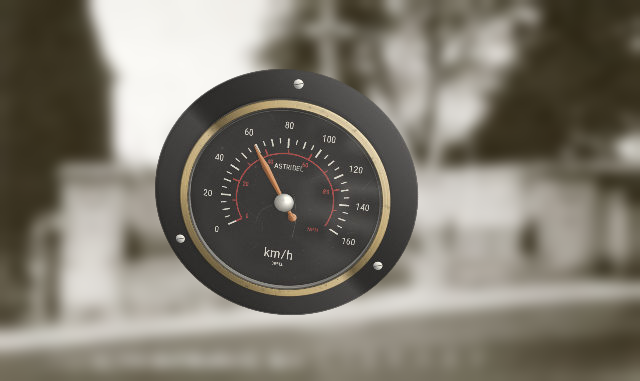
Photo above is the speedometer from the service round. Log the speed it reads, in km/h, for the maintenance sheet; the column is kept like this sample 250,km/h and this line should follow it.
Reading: 60,km/h
